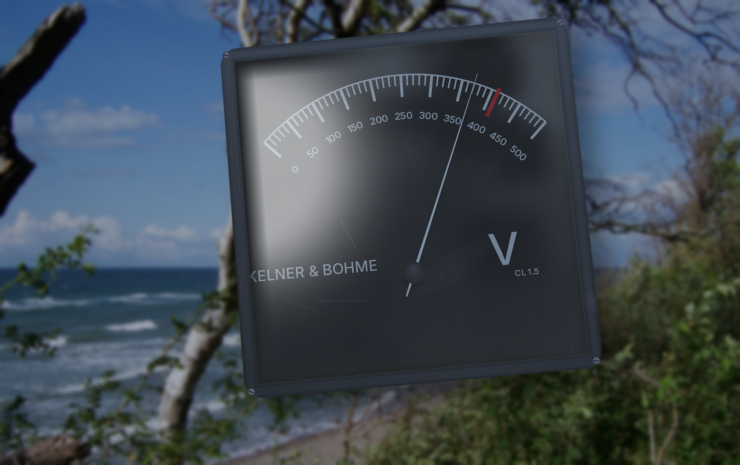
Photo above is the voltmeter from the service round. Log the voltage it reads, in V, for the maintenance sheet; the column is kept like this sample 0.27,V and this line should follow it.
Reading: 370,V
